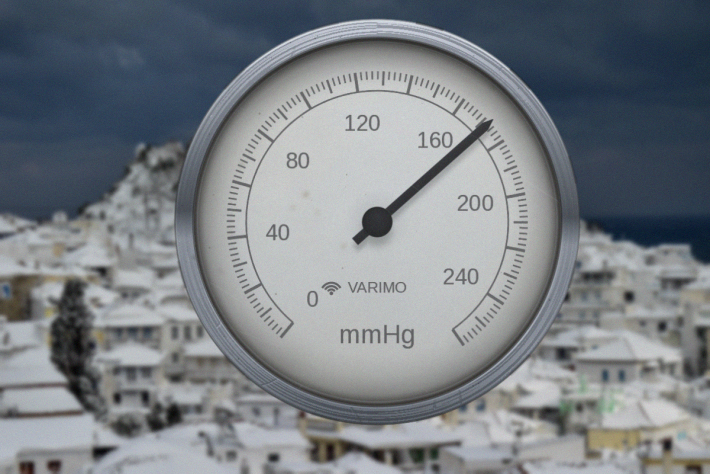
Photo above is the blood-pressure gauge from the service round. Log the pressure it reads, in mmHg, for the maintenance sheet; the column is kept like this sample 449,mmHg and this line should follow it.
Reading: 172,mmHg
